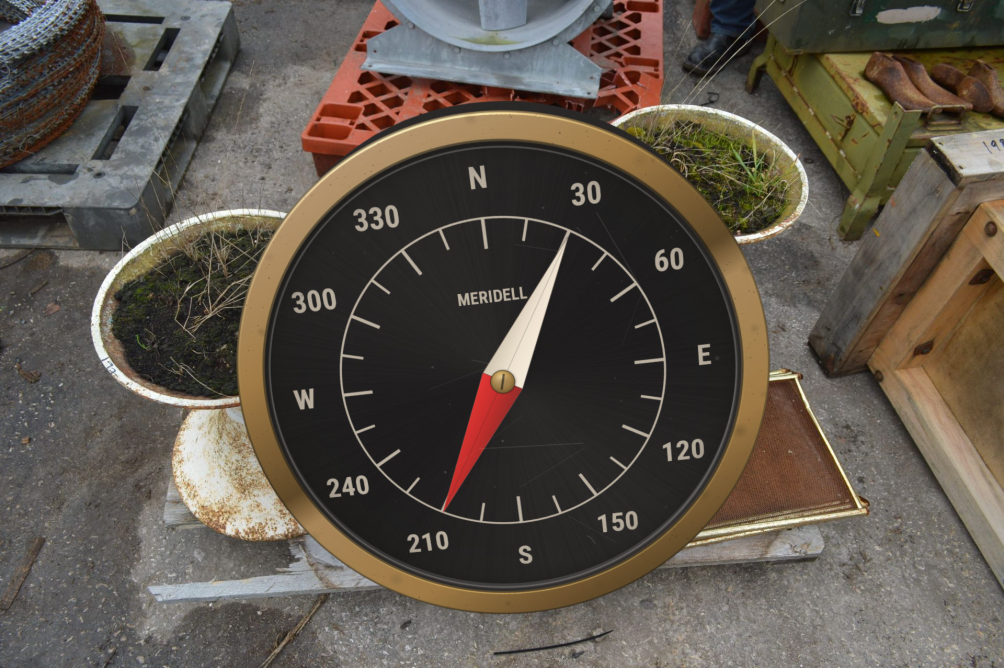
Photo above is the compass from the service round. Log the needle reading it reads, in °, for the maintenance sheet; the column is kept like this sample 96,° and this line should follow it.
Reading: 210,°
